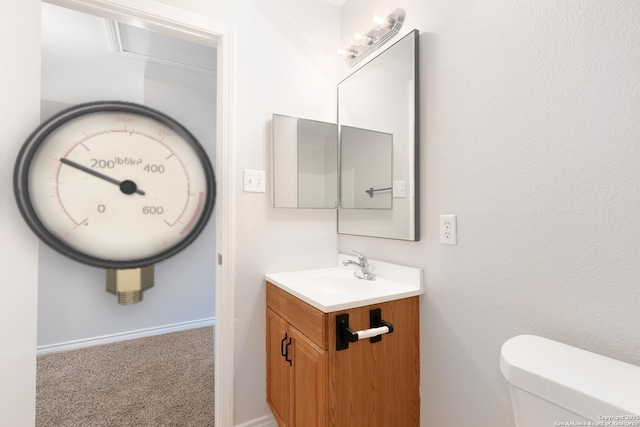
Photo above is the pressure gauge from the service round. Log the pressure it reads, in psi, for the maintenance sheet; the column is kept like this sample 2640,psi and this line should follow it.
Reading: 150,psi
